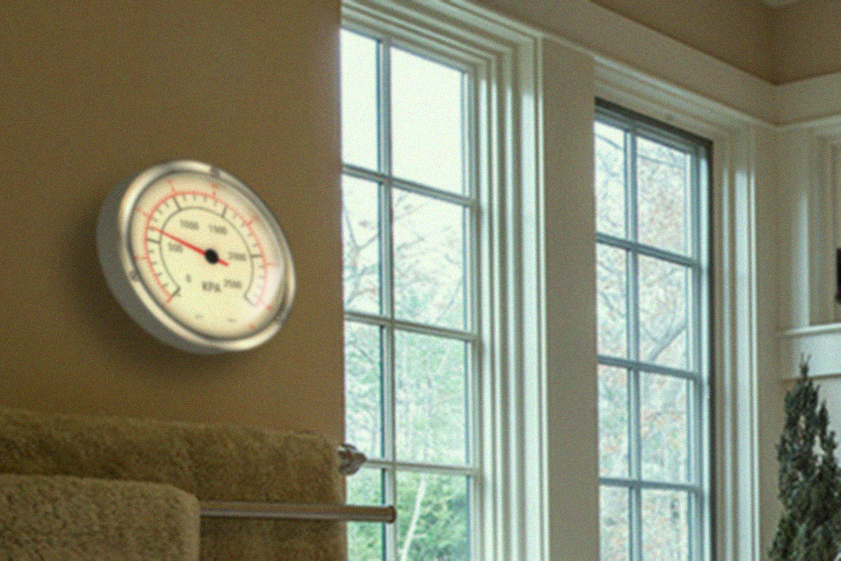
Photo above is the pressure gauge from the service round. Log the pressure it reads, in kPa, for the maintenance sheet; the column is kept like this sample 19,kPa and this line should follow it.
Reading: 600,kPa
